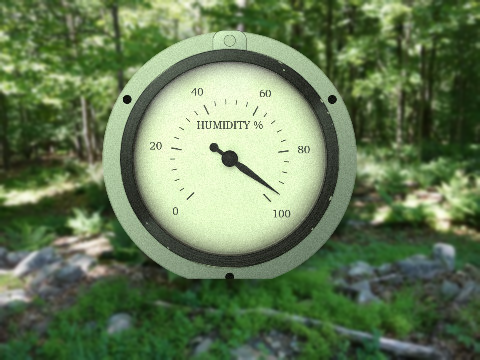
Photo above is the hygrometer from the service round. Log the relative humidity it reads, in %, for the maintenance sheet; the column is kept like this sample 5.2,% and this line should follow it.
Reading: 96,%
